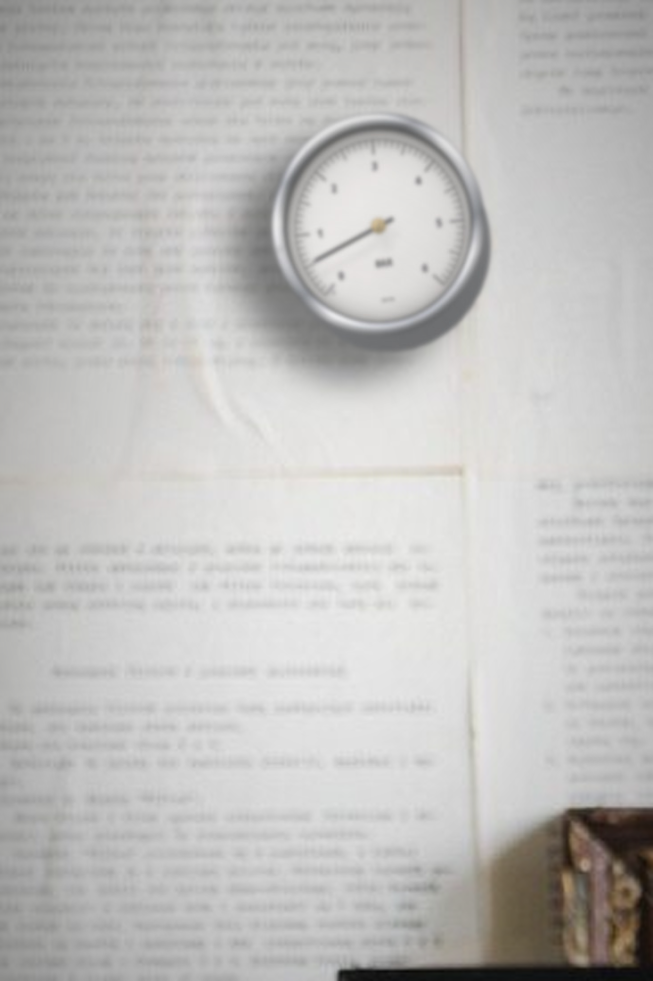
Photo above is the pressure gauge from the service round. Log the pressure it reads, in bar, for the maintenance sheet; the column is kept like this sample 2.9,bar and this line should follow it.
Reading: 0.5,bar
